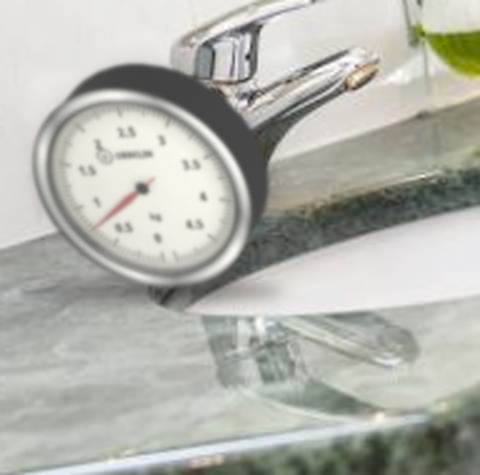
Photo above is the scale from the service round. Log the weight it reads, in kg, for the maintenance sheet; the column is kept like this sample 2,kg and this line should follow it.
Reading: 0.75,kg
